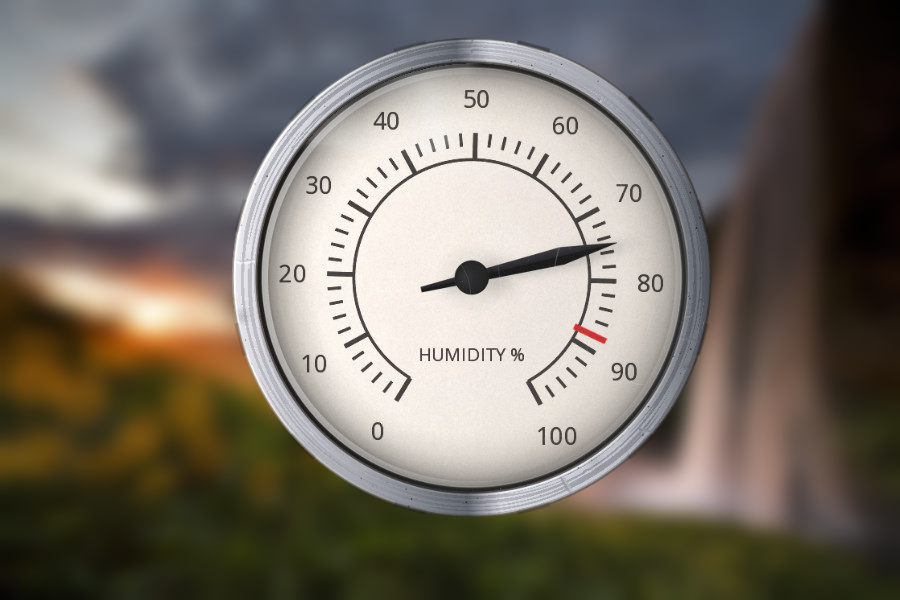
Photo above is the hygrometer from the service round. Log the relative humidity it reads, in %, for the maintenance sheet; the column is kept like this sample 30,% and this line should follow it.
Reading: 75,%
